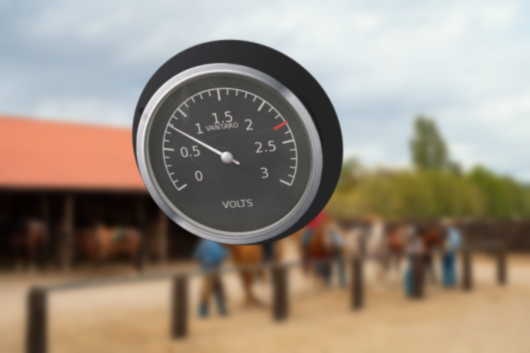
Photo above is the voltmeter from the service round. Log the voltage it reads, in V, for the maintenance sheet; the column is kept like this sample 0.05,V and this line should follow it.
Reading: 0.8,V
